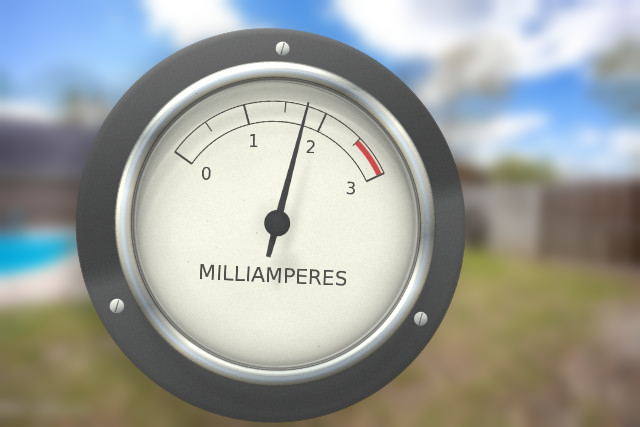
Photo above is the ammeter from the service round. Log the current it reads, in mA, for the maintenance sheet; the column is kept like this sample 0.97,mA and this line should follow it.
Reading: 1.75,mA
